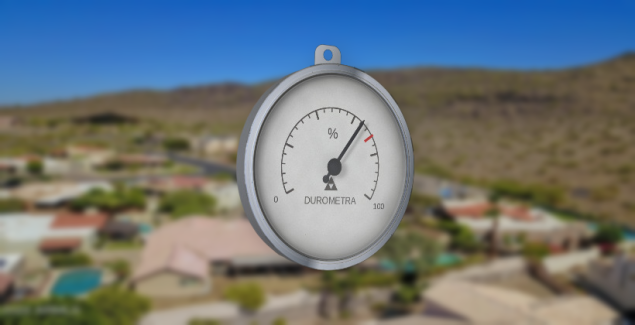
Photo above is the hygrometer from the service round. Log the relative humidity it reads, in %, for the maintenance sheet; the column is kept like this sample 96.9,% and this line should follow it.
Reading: 64,%
